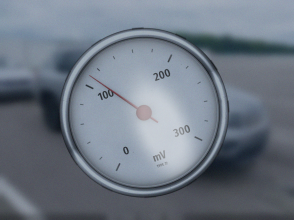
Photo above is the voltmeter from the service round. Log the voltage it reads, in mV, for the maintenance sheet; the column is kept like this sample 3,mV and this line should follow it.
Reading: 110,mV
